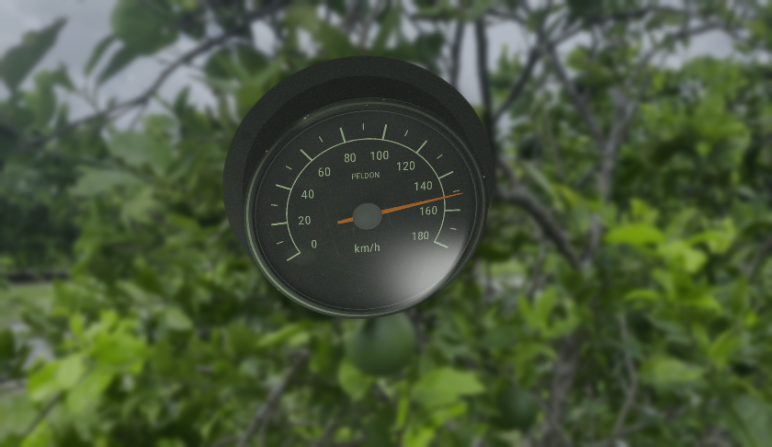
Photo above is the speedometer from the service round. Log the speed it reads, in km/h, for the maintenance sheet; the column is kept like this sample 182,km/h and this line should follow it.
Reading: 150,km/h
